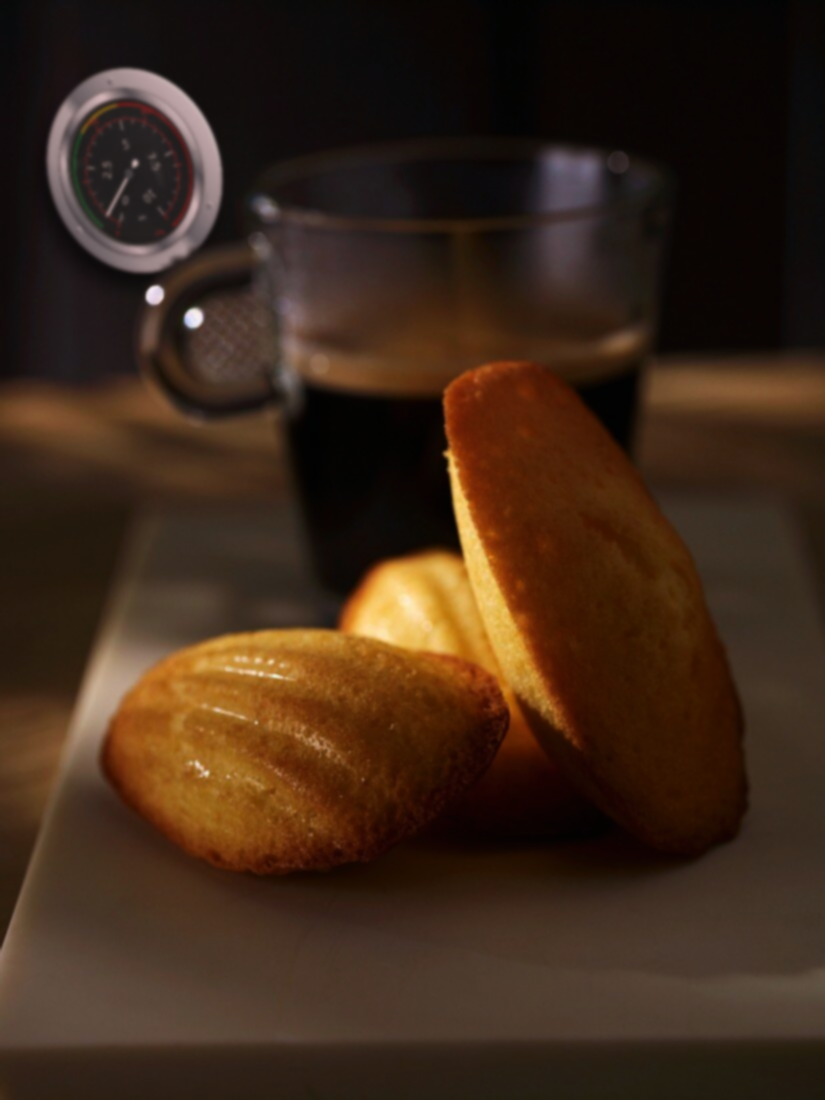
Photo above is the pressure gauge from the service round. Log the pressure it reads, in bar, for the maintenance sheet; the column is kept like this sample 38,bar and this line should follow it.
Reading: 0.5,bar
